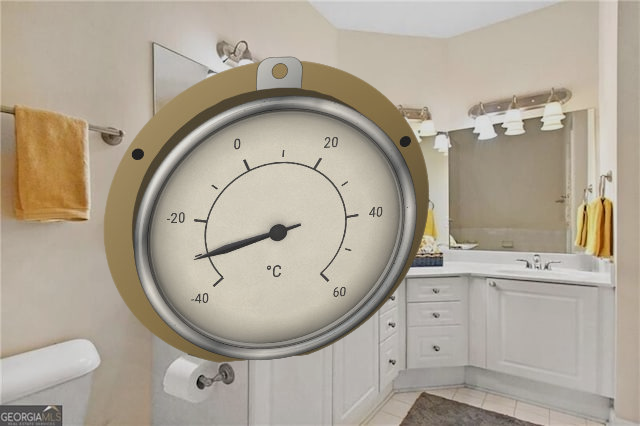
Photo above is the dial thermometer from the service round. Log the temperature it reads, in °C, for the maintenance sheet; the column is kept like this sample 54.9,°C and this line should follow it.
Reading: -30,°C
